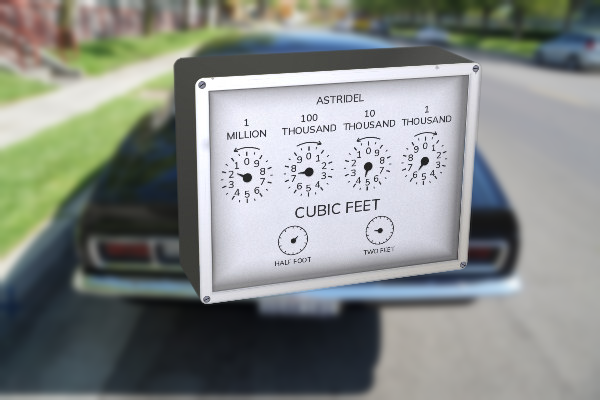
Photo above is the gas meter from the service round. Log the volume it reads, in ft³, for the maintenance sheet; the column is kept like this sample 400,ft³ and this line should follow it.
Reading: 174600,ft³
